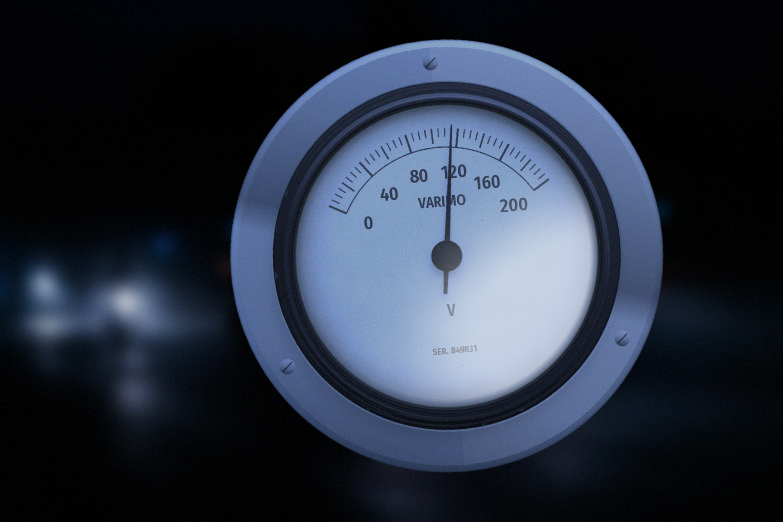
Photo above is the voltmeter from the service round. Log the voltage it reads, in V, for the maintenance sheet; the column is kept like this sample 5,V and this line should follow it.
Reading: 115,V
